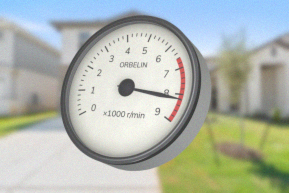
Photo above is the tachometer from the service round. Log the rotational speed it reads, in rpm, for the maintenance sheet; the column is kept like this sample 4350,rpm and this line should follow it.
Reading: 8200,rpm
